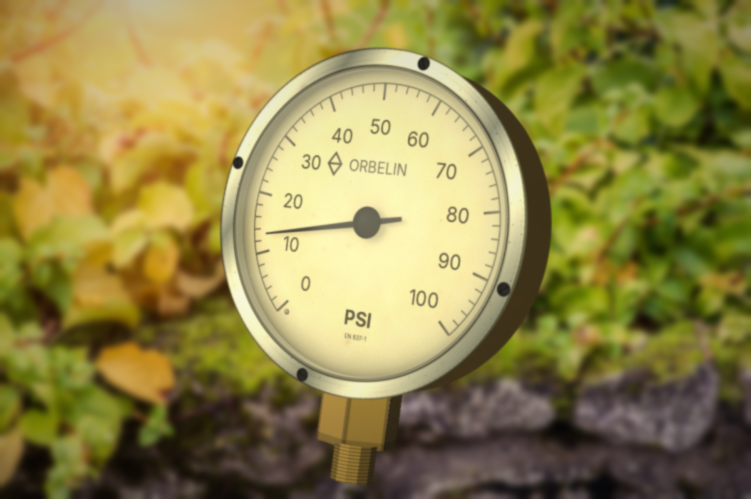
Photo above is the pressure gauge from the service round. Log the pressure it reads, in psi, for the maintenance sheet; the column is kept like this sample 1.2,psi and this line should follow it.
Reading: 13,psi
